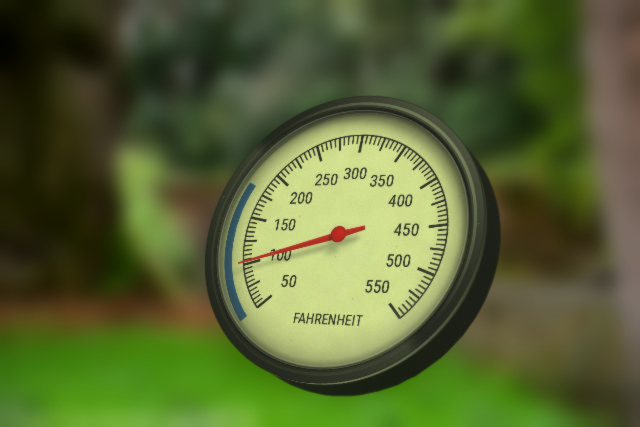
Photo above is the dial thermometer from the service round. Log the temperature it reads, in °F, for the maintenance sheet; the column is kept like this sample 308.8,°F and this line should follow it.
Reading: 100,°F
